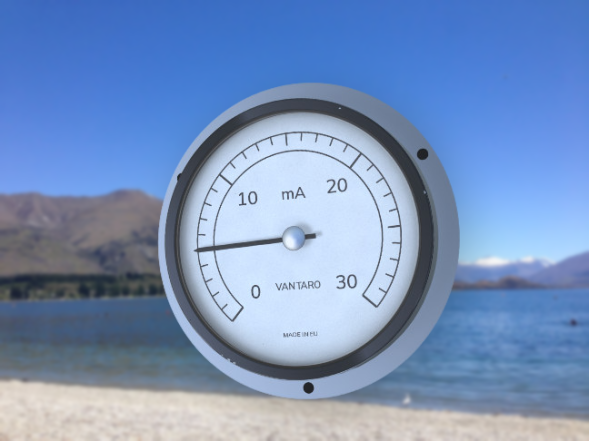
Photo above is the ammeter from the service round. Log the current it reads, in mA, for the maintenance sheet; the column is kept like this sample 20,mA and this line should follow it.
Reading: 5,mA
